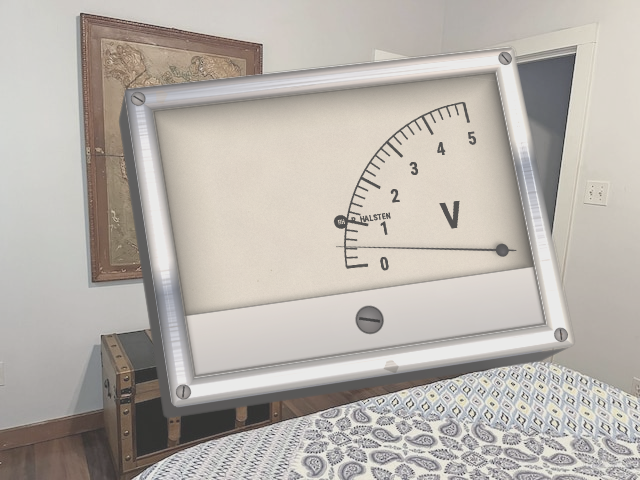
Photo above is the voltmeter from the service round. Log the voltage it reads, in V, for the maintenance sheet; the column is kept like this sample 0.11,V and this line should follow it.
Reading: 0.4,V
